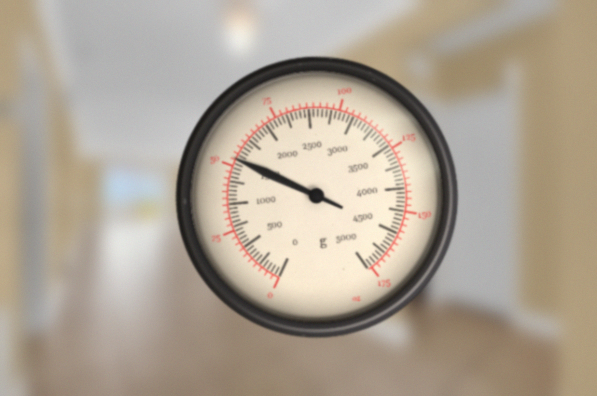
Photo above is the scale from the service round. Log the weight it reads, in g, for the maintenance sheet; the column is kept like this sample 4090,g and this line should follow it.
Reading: 1500,g
